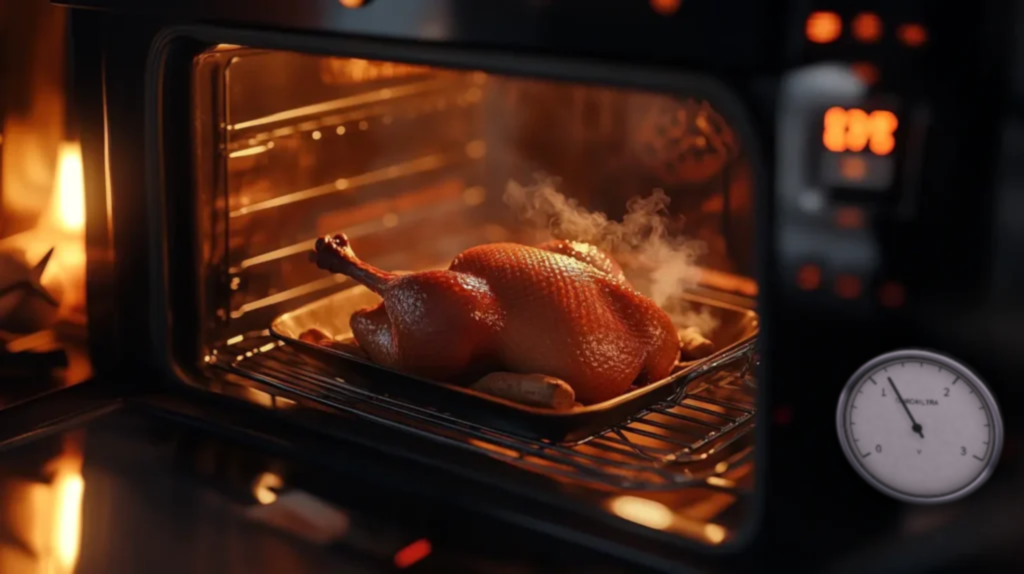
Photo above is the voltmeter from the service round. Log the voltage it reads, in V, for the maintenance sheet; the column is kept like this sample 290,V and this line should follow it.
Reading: 1.2,V
